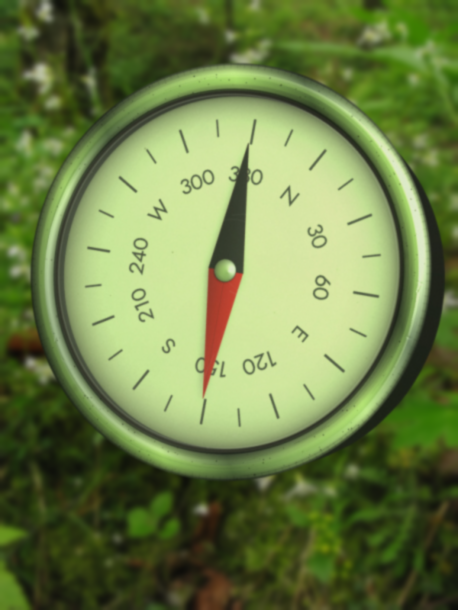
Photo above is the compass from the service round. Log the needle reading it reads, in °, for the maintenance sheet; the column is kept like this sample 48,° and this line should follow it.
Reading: 150,°
